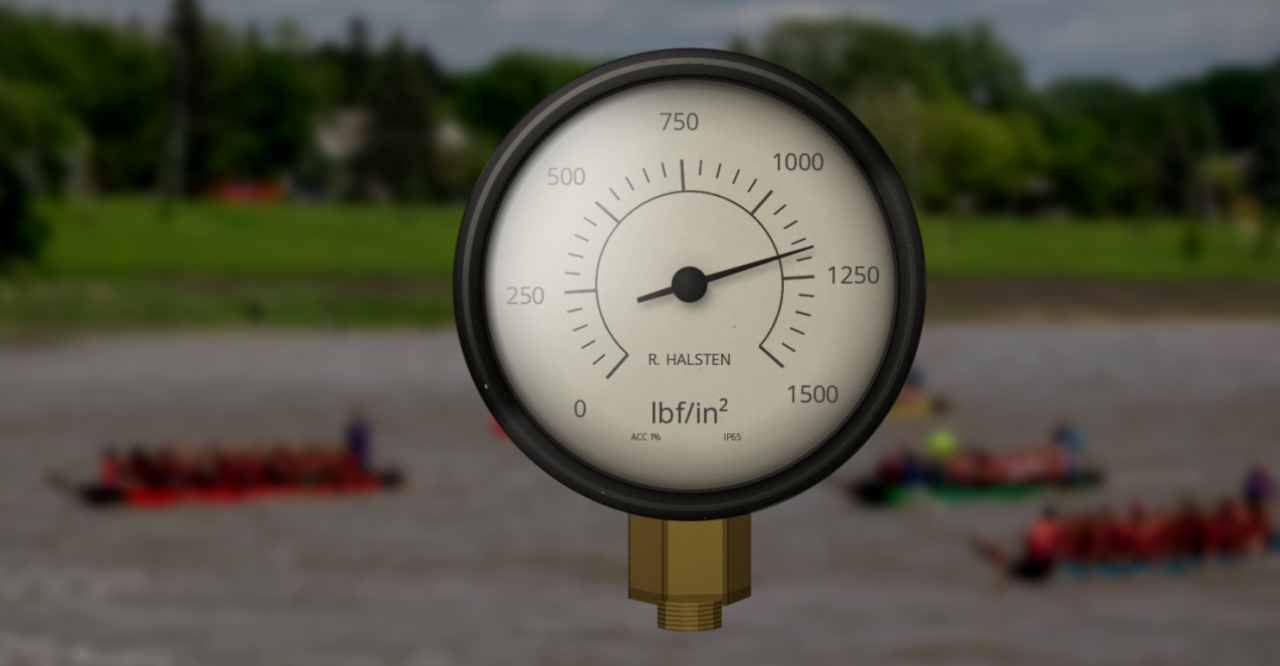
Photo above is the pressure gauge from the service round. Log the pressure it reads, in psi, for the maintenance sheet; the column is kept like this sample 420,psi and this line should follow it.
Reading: 1175,psi
